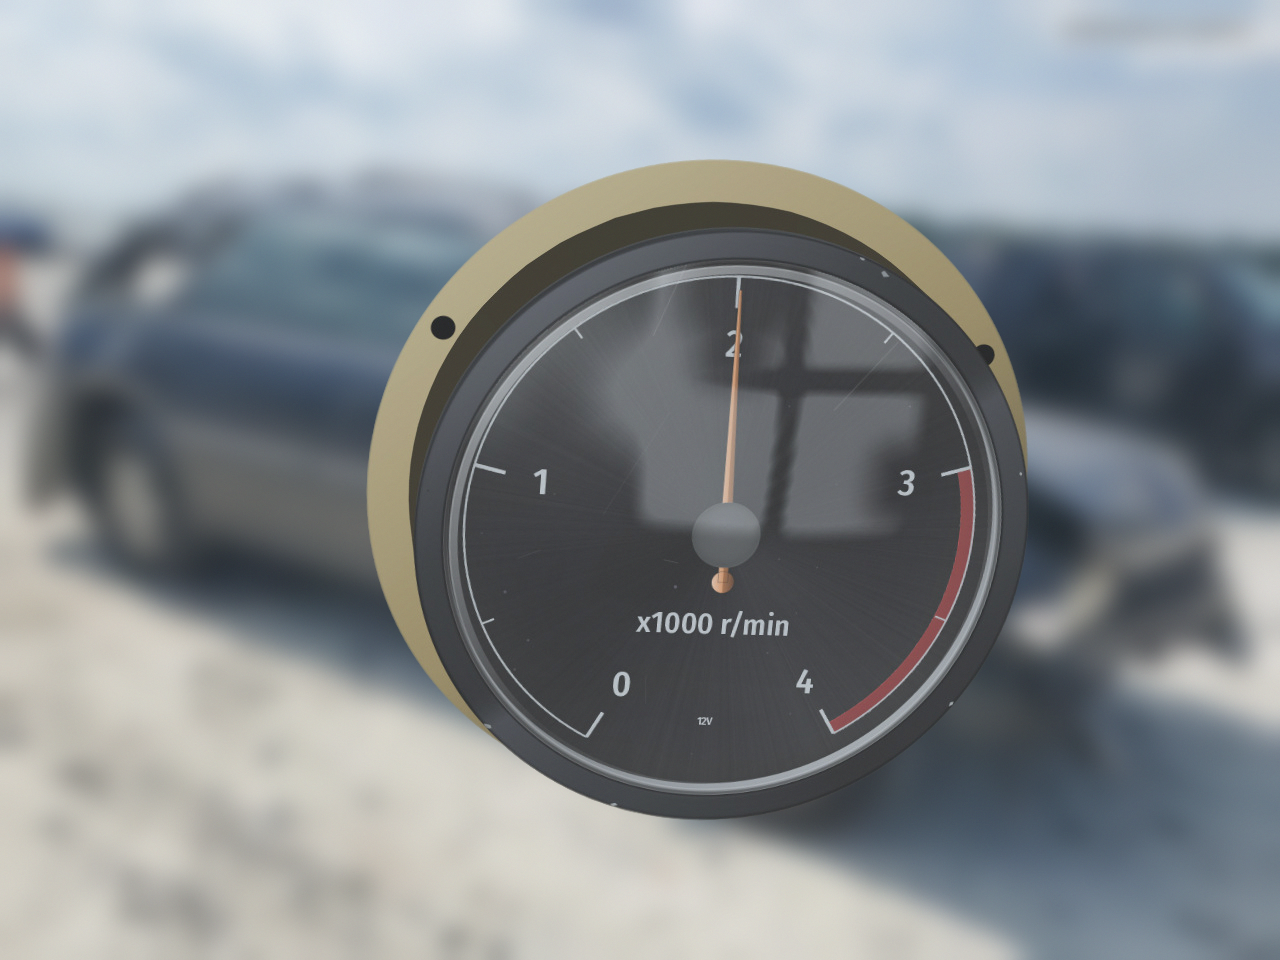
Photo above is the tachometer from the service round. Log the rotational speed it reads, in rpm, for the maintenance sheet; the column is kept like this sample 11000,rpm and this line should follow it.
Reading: 2000,rpm
